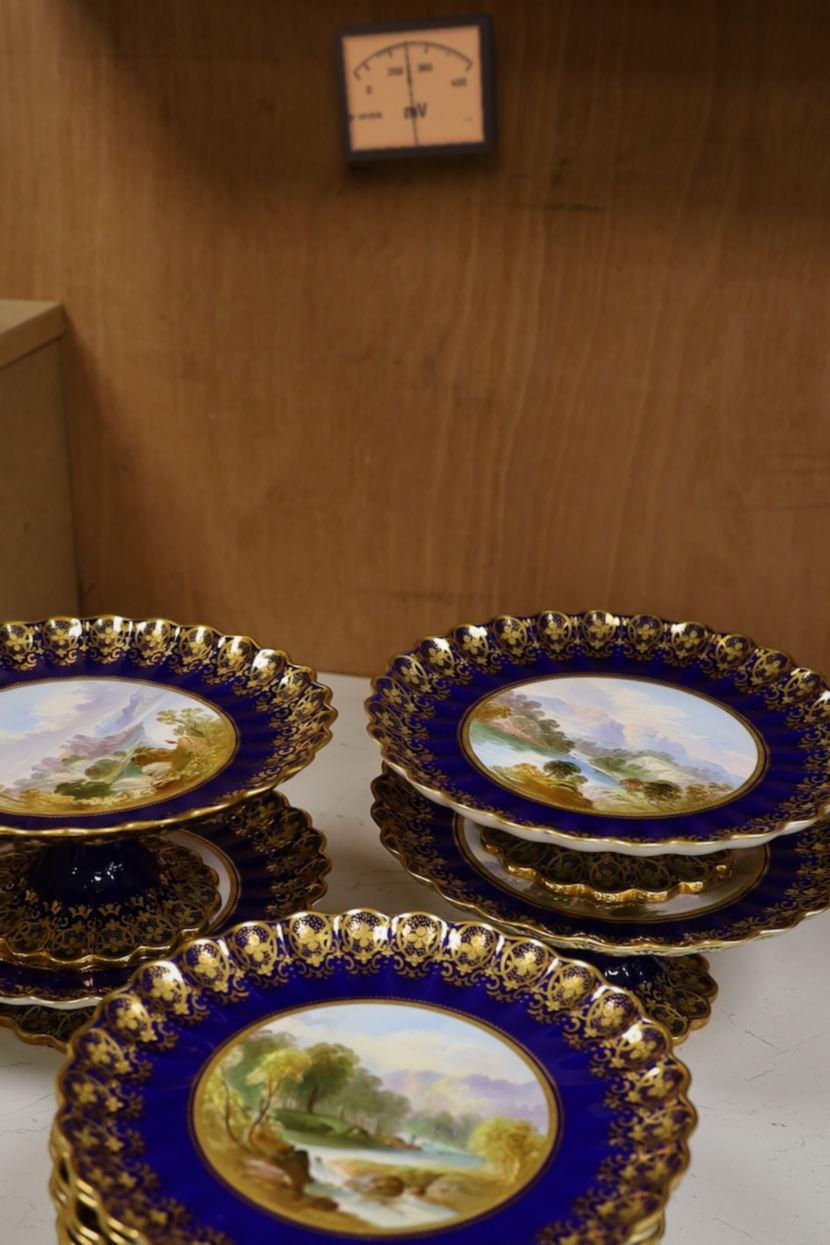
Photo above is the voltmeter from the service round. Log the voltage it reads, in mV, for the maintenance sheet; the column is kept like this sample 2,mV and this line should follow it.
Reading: 250,mV
